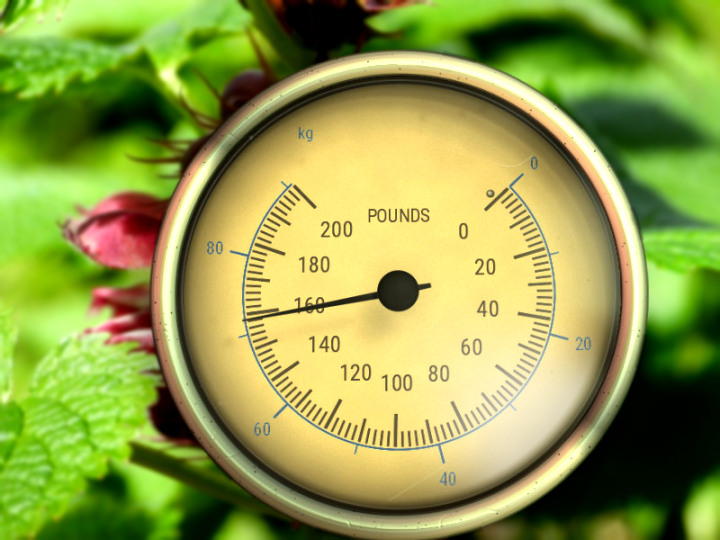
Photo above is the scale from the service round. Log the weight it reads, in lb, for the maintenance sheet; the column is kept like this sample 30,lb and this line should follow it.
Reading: 158,lb
